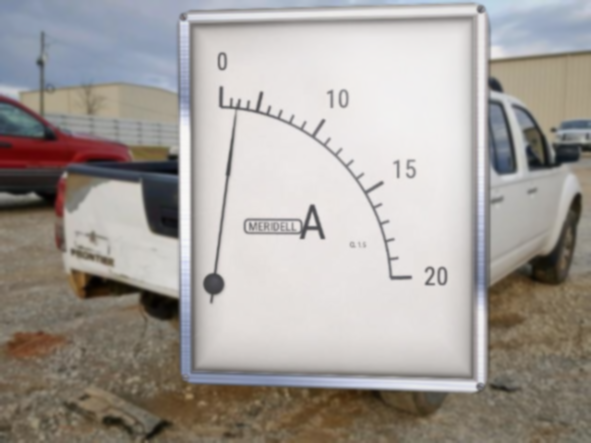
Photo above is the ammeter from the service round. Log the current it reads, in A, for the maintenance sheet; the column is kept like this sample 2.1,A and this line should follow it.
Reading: 3,A
